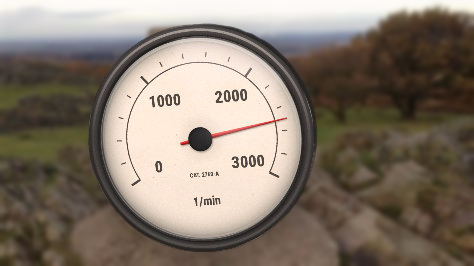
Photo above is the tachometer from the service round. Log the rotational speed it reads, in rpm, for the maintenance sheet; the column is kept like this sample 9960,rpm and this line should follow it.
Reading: 2500,rpm
